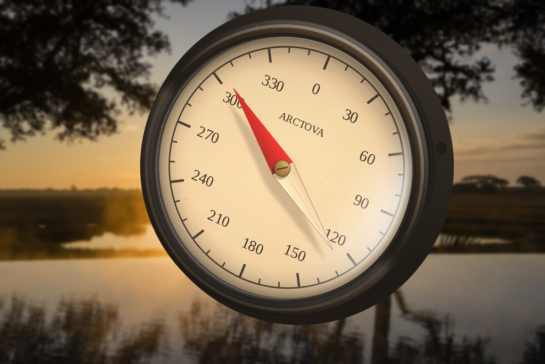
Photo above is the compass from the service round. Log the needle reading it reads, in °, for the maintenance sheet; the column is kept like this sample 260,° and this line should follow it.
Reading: 305,°
